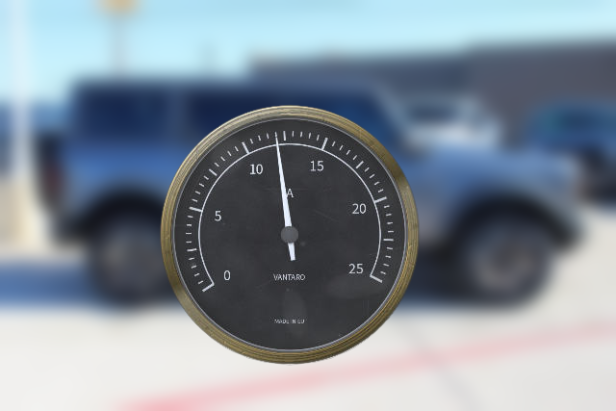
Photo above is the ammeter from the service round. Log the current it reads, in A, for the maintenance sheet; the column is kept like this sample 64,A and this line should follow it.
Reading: 12,A
